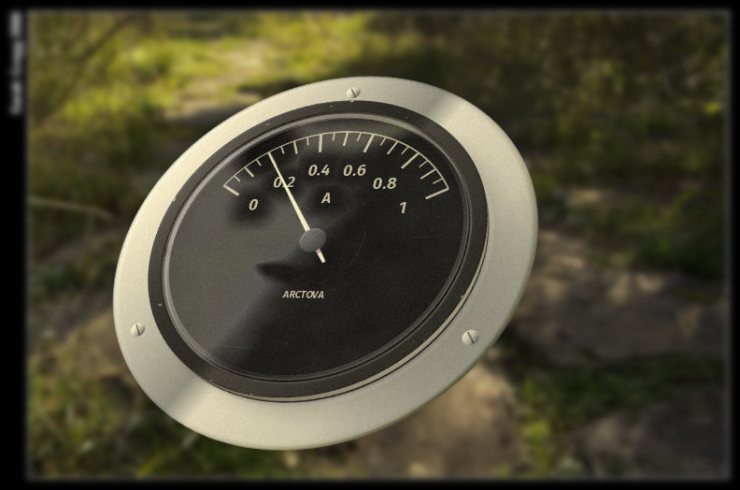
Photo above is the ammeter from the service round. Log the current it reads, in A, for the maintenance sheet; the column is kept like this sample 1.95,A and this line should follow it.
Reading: 0.2,A
